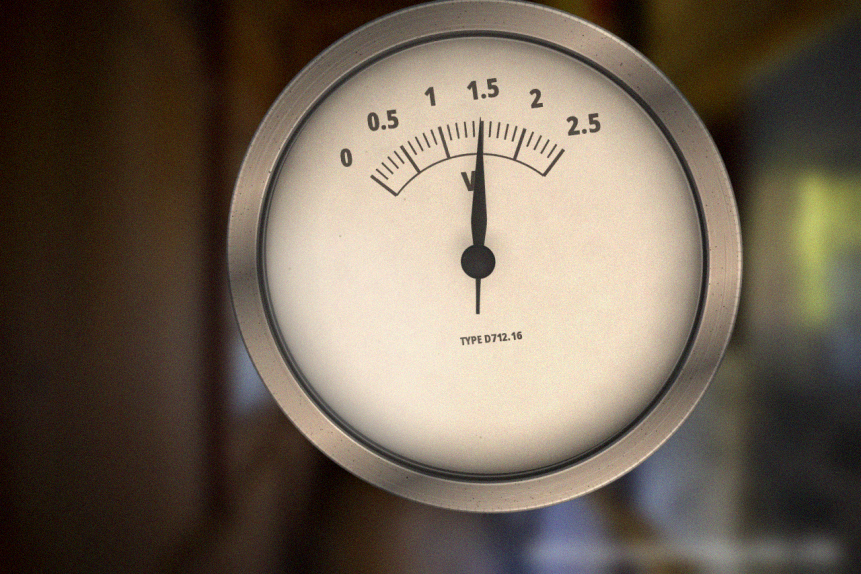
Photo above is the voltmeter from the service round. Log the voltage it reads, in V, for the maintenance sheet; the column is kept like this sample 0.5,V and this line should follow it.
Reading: 1.5,V
